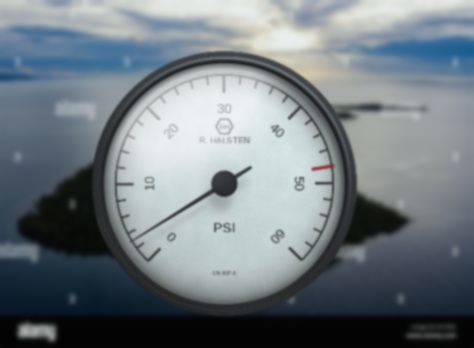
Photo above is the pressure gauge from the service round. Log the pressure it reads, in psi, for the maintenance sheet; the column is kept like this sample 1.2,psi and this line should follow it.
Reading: 3,psi
